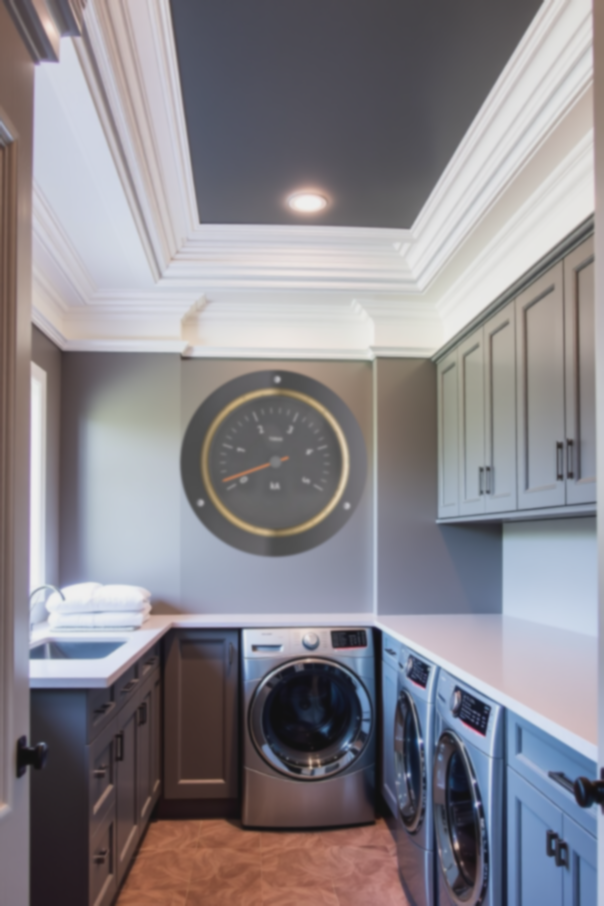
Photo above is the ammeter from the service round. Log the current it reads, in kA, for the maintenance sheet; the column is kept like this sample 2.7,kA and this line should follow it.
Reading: 0.2,kA
